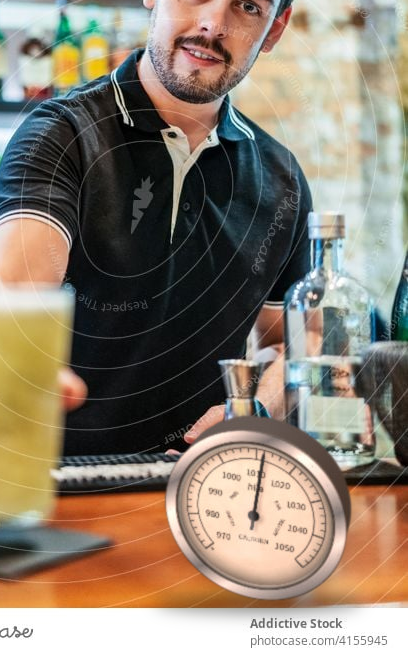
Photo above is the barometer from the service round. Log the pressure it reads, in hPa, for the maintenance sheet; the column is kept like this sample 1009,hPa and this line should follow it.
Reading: 1012,hPa
